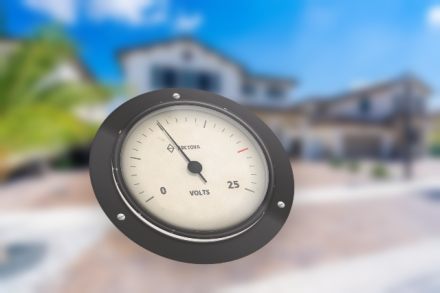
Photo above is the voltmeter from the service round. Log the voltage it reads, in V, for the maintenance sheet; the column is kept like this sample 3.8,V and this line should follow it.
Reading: 10,V
